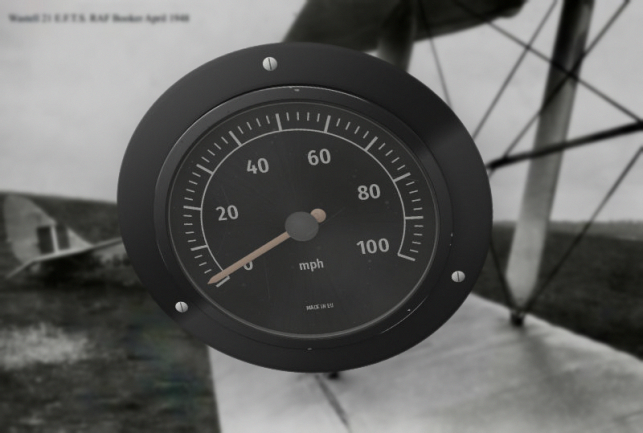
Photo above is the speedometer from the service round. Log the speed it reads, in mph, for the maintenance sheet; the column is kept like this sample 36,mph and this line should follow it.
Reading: 2,mph
